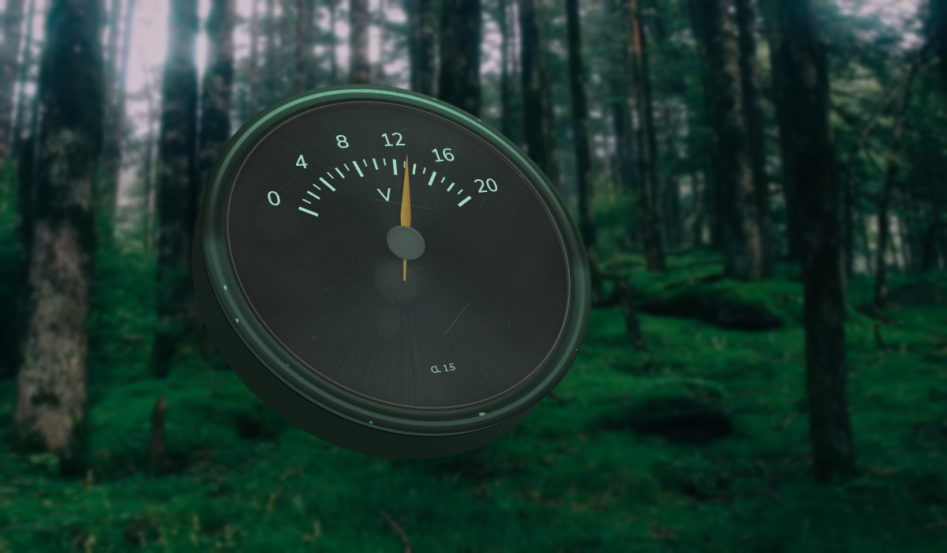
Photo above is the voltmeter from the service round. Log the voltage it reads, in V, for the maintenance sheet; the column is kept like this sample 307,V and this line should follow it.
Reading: 13,V
